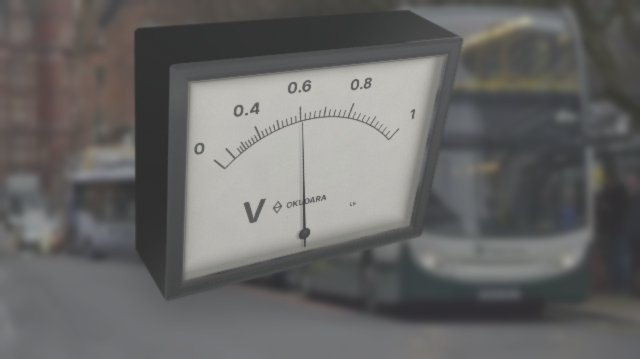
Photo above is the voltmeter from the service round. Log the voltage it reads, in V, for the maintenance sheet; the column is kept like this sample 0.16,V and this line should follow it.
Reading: 0.6,V
